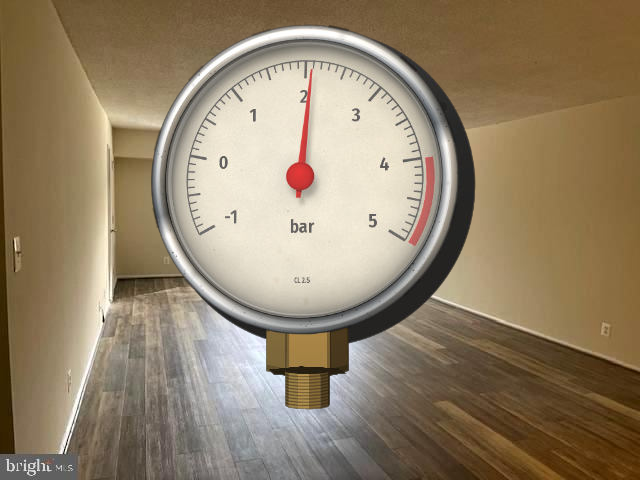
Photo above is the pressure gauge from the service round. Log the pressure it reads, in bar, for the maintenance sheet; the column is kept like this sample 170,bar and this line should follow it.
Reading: 2.1,bar
